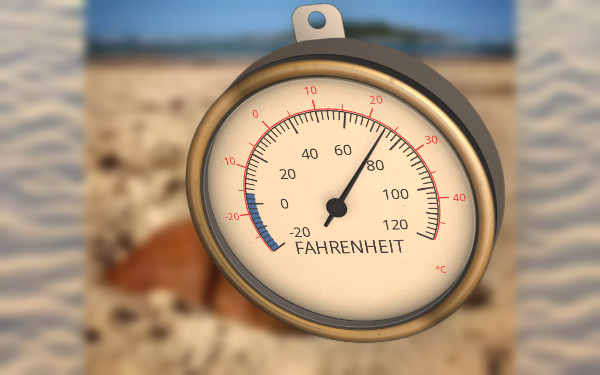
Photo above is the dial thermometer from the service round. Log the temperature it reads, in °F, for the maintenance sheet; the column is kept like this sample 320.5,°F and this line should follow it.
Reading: 74,°F
